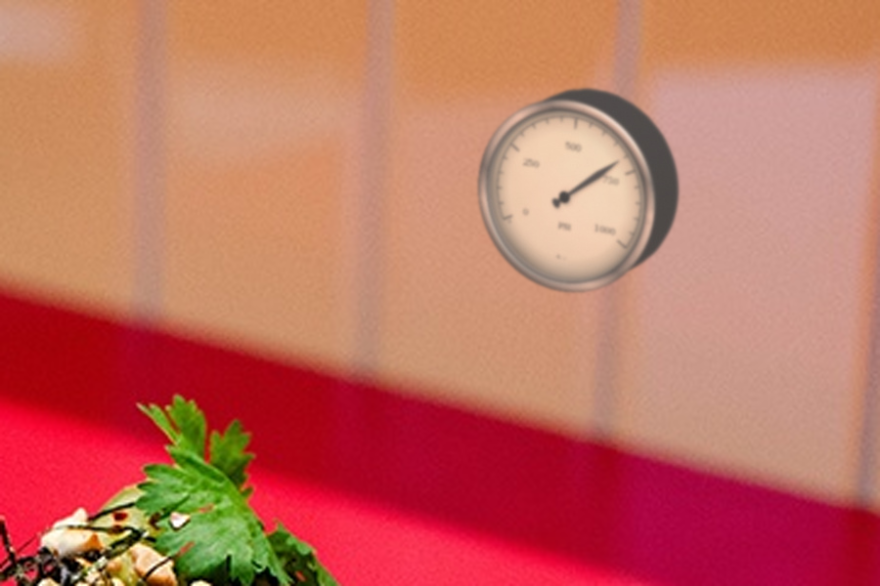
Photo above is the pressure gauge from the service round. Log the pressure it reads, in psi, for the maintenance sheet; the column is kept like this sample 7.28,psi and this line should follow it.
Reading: 700,psi
